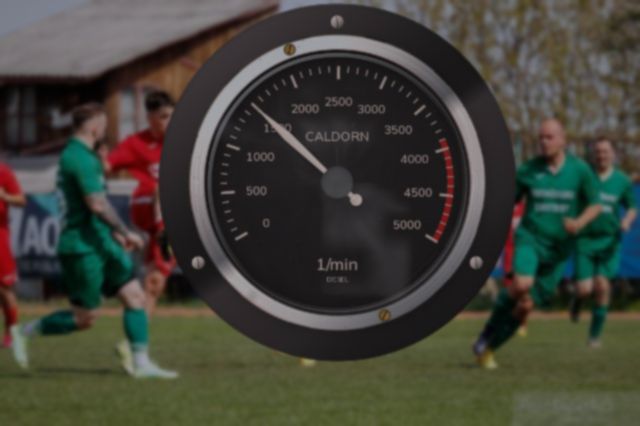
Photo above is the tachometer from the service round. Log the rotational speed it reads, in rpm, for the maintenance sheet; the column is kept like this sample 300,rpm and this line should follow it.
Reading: 1500,rpm
